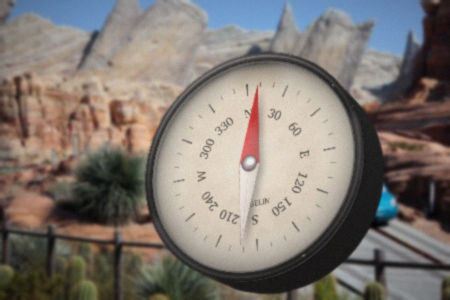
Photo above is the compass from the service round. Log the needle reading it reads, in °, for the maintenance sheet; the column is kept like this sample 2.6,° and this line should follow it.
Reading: 10,°
